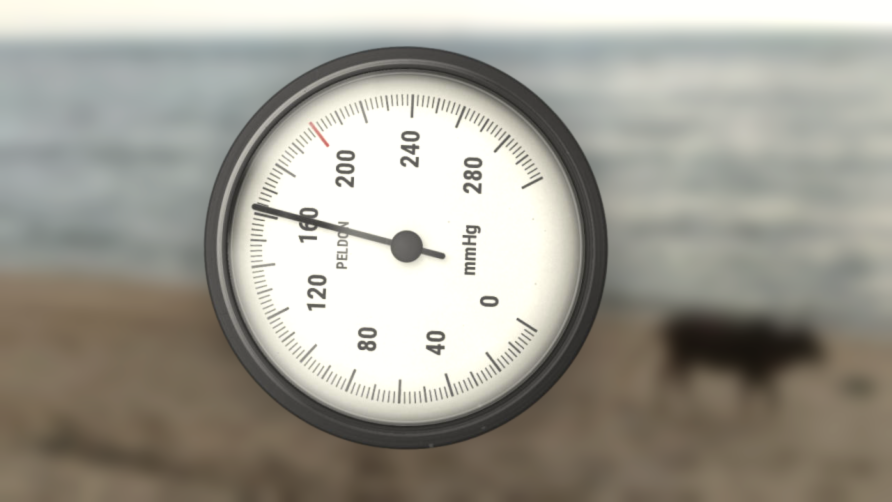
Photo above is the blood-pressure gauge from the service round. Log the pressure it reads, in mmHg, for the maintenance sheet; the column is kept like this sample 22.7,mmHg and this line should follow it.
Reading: 162,mmHg
